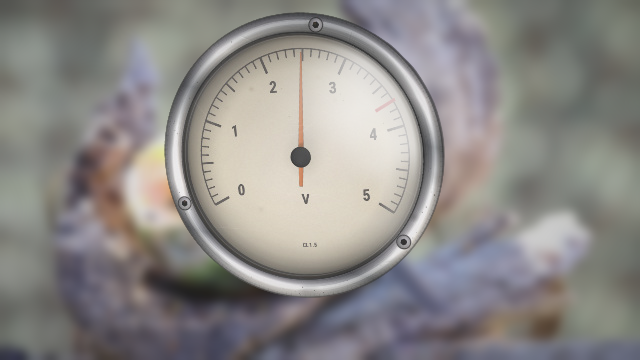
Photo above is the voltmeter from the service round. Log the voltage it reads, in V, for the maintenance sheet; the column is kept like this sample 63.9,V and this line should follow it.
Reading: 2.5,V
